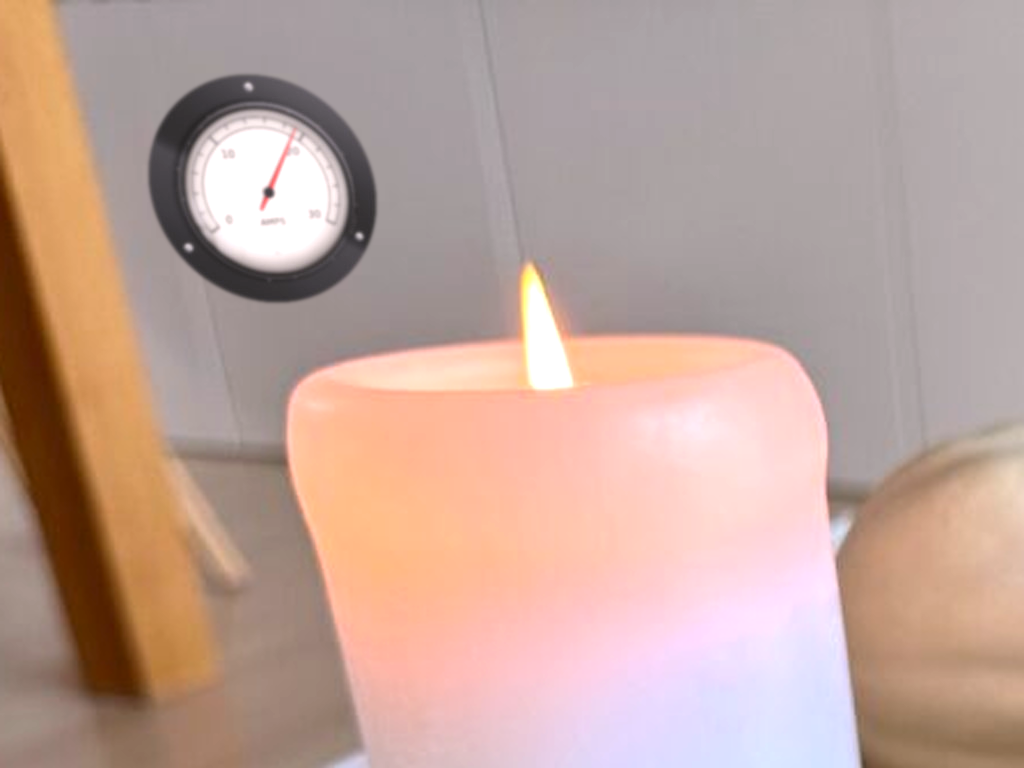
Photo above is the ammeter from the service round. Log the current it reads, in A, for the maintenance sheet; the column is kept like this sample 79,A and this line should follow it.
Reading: 19,A
